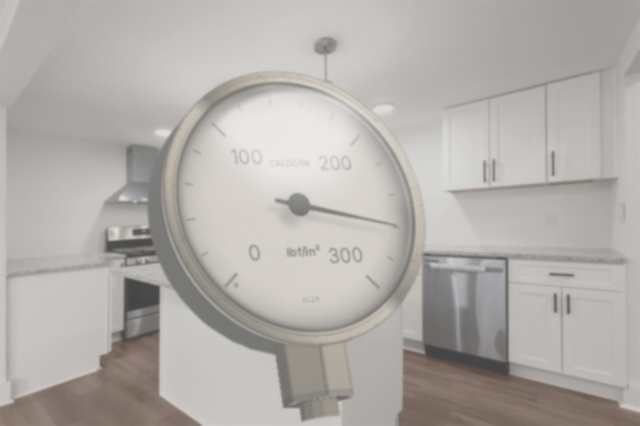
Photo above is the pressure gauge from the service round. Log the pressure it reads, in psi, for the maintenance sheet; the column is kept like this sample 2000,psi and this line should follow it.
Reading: 260,psi
